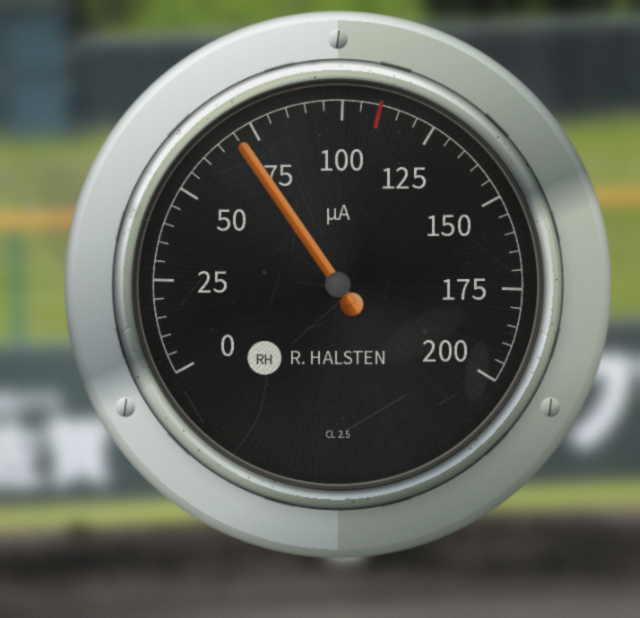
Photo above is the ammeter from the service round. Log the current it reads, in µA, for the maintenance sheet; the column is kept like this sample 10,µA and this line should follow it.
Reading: 70,µA
